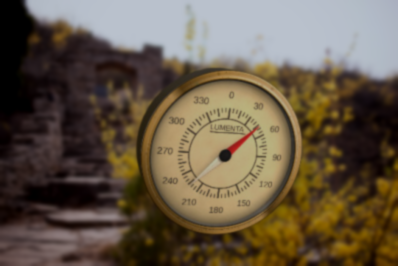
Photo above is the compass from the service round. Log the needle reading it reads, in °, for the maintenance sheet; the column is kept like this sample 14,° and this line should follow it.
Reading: 45,°
